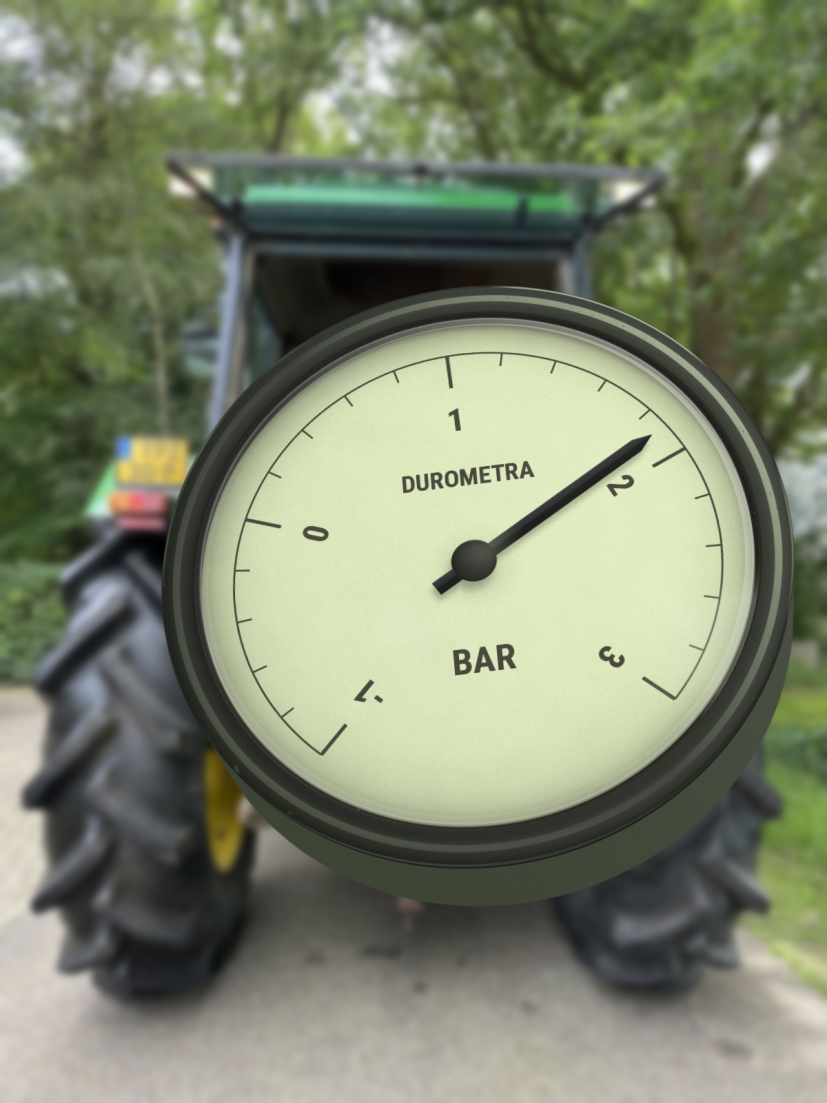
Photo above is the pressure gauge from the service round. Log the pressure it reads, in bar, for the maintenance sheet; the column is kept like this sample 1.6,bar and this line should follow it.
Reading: 1.9,bar
